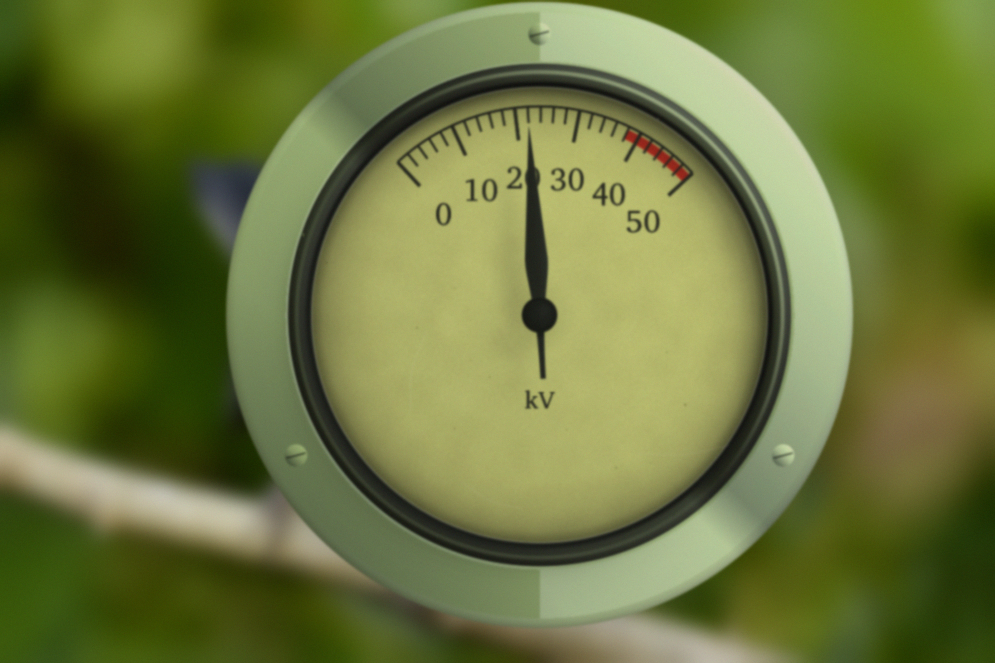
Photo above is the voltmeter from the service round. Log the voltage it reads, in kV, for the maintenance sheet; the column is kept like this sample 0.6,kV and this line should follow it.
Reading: 22,kV
